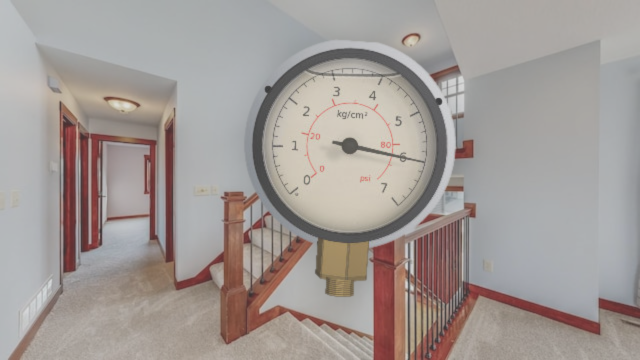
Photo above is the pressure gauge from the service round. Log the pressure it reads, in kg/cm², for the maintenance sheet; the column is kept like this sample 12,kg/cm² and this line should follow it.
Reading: 6,kg/cm²
